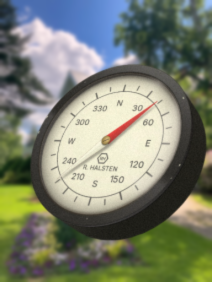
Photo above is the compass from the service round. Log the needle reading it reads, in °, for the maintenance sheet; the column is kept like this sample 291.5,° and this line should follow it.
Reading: 45,°
